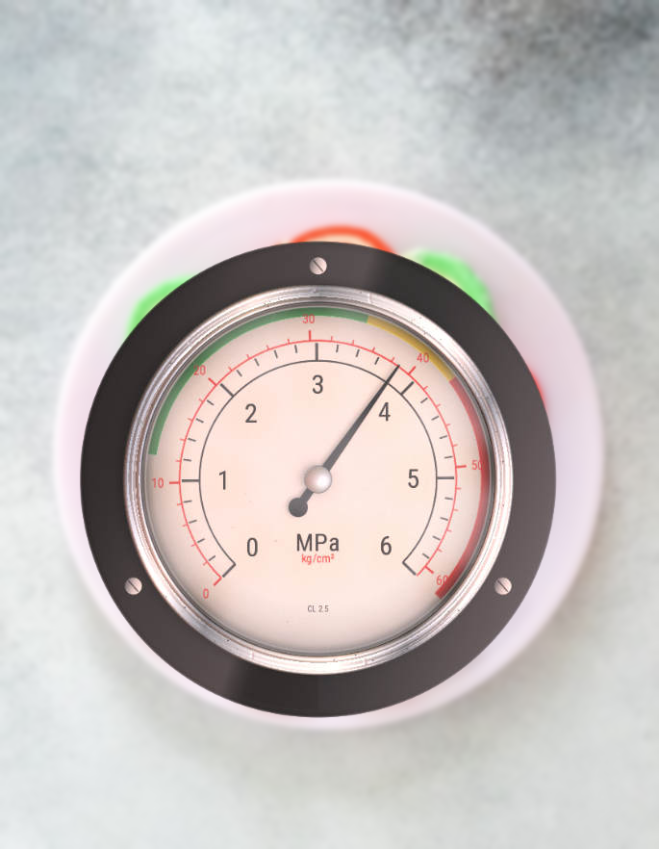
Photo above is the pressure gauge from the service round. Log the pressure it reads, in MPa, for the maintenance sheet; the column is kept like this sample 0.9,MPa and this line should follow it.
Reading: 3.8,MPa
